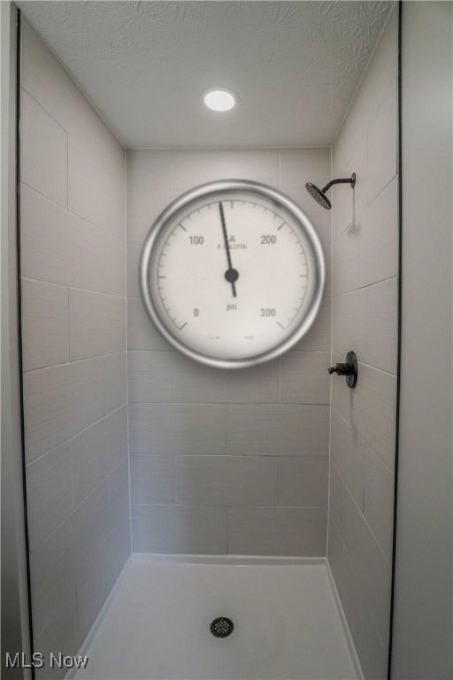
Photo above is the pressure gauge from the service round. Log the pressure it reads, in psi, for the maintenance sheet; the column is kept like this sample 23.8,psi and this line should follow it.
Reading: 140,psi
